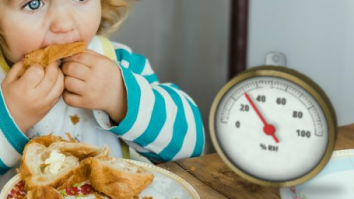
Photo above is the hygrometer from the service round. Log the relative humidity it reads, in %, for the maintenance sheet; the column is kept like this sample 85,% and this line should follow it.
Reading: 30,%
